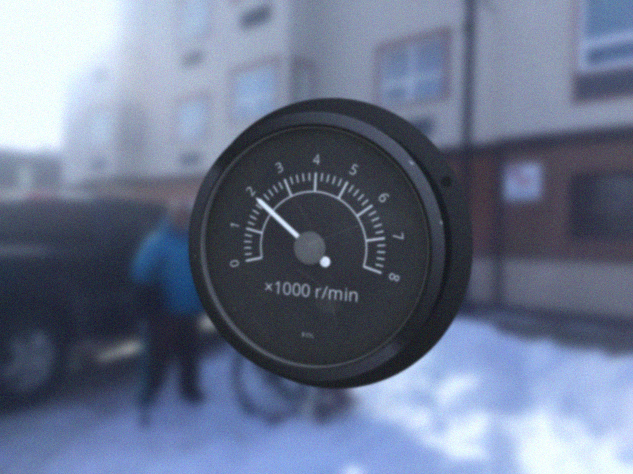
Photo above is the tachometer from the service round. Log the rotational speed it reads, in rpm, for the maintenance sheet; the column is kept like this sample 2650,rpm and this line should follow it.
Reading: 2000,rpm
